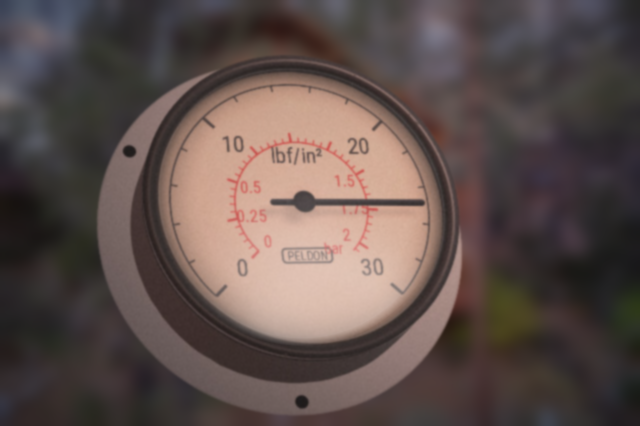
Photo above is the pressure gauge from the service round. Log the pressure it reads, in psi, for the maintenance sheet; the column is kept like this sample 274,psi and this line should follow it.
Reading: 25,psi
